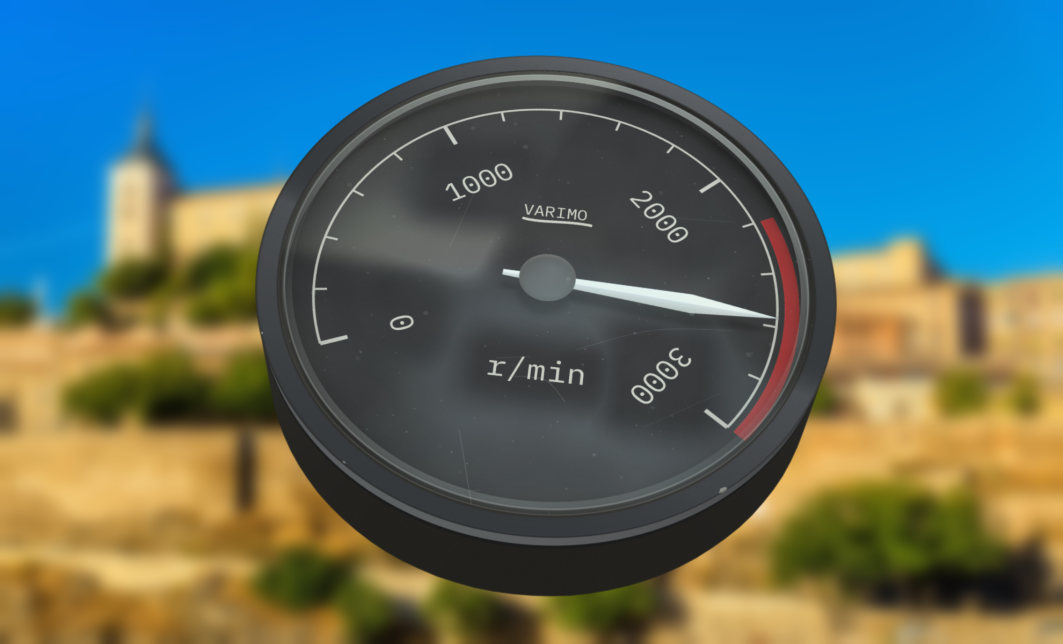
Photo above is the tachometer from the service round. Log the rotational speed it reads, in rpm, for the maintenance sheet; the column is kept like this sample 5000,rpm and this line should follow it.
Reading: 2600,rpm
